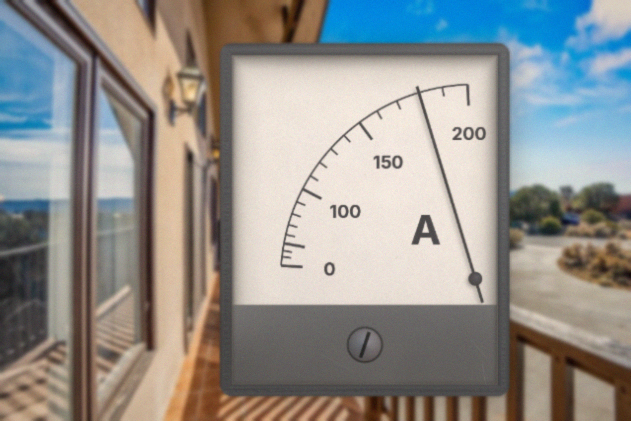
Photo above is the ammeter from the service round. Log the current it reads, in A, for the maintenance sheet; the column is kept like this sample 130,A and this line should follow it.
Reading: 180,A
